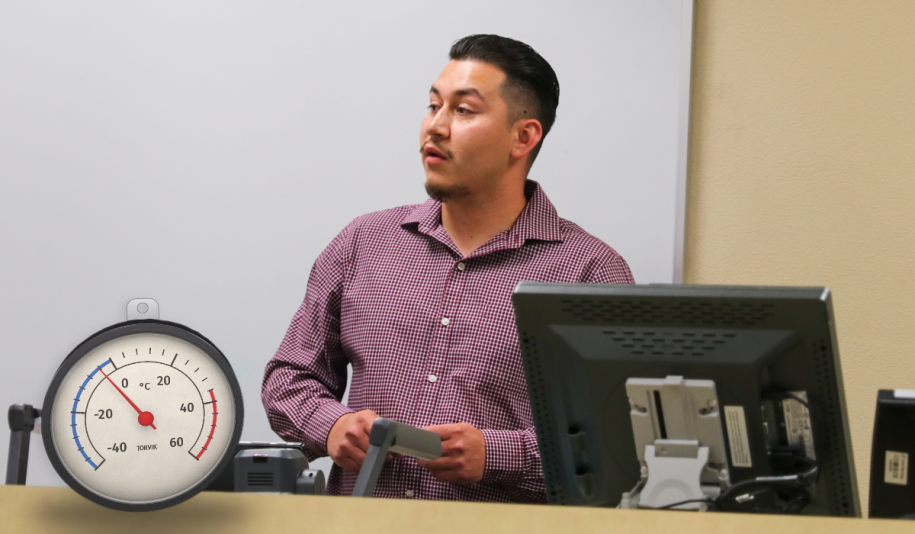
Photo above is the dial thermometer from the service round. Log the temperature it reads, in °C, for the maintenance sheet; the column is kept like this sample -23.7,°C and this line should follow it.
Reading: -4,°C
